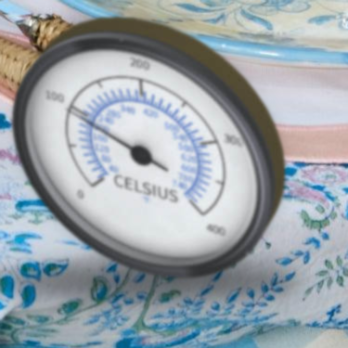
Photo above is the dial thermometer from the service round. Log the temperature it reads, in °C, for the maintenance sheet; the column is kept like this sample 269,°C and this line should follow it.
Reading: 100,°C
